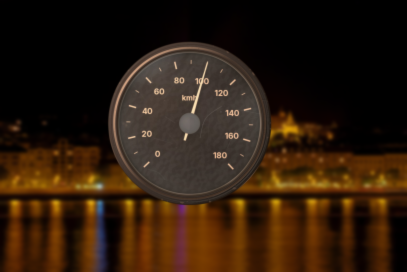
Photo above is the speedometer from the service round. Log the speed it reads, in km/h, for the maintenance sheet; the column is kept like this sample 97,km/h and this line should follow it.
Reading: 100,km/h
